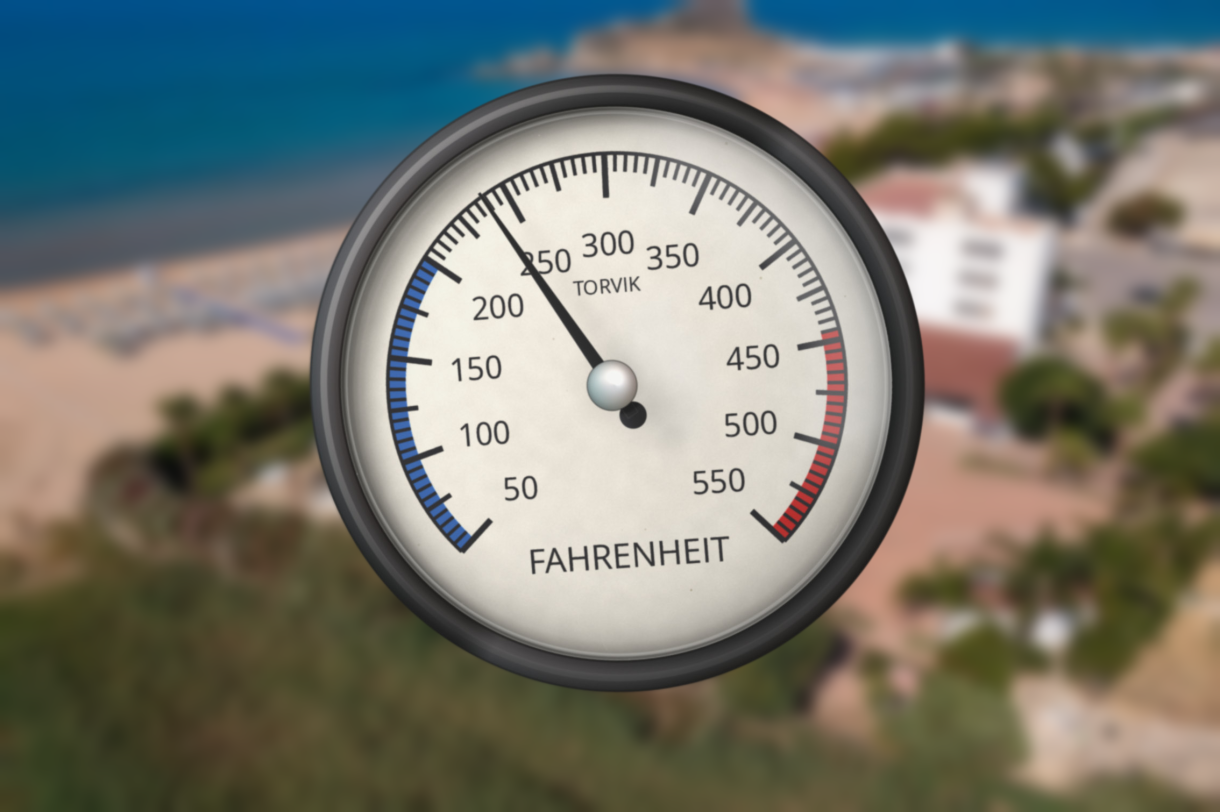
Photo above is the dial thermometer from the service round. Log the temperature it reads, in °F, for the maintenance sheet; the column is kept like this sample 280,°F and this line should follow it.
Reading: 240,°F
